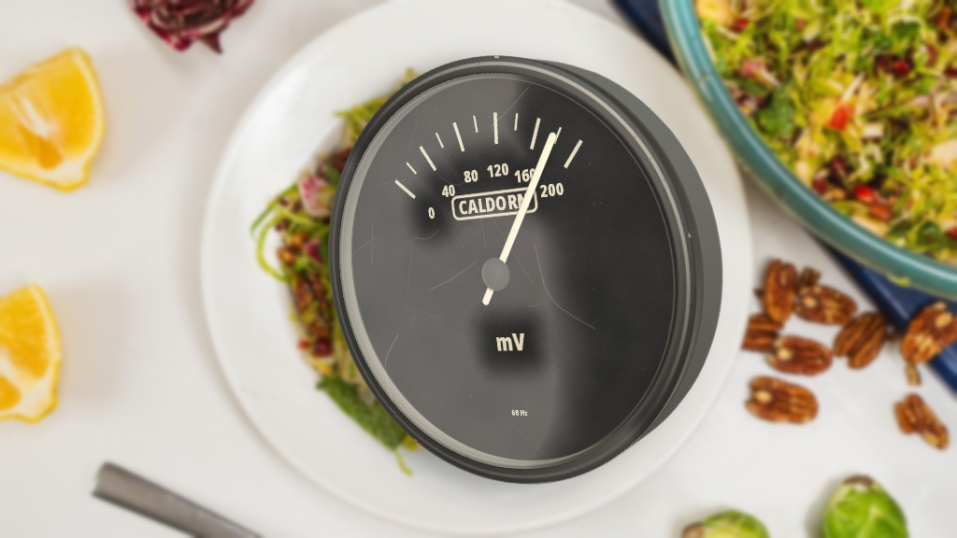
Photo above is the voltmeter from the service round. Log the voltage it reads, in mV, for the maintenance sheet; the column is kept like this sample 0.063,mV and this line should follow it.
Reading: 180,mV
